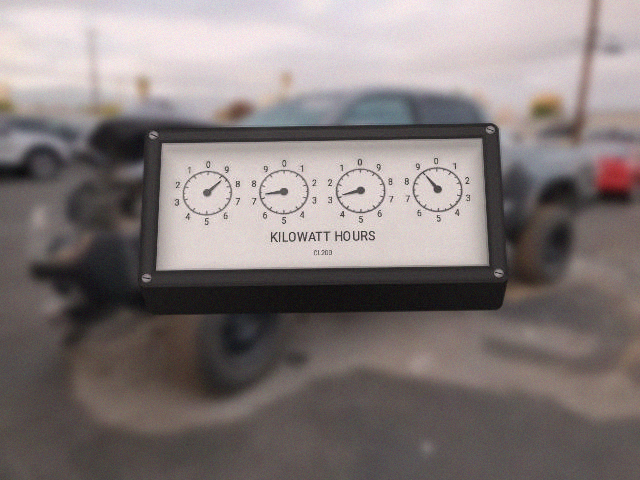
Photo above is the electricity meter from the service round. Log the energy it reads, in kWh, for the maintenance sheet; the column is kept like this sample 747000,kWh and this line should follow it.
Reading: 8729,kWh
